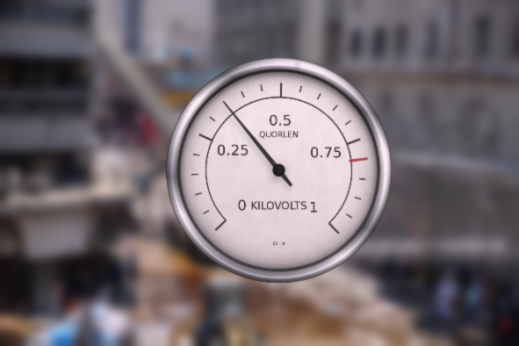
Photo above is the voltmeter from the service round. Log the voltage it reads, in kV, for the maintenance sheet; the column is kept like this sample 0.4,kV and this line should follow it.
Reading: 0.35,kV
